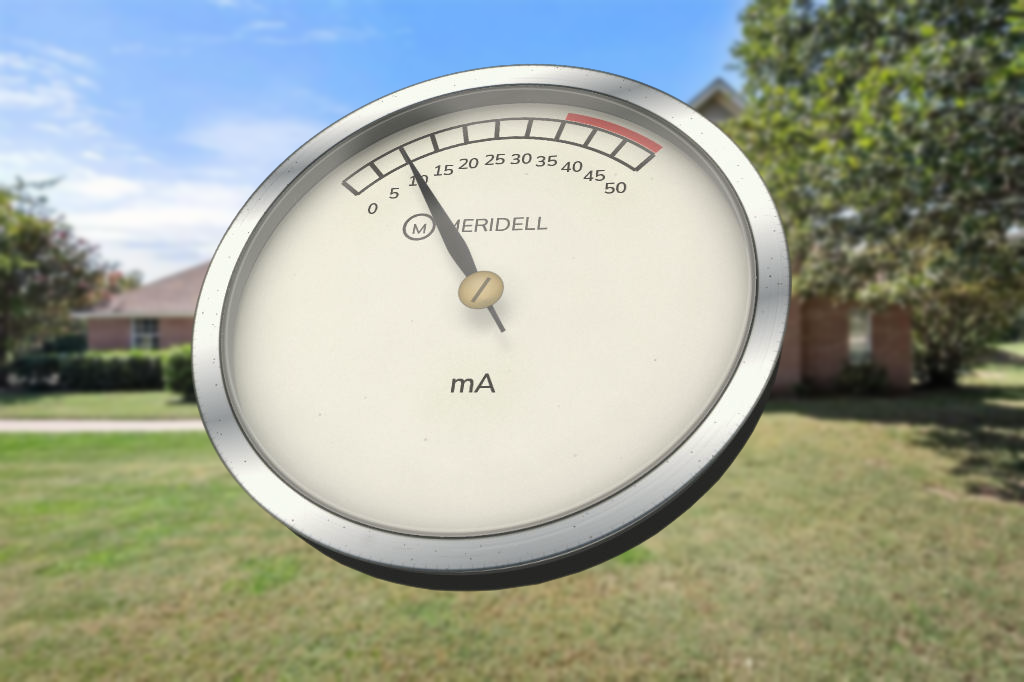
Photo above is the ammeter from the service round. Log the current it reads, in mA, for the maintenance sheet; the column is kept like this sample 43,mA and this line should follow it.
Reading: 10,mA
